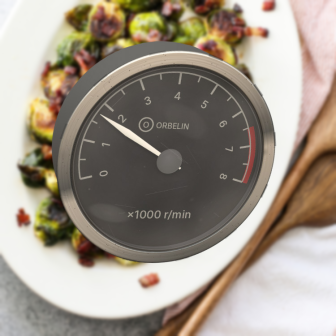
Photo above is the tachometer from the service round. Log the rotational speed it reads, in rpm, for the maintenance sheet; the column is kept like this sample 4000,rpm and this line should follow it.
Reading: 1750,rpm
